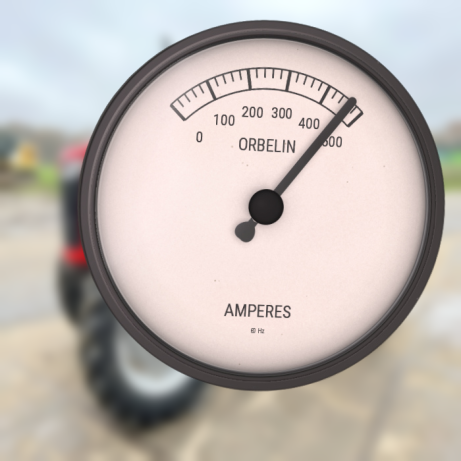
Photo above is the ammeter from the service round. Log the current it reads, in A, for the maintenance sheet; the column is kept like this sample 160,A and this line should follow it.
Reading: 460,A
